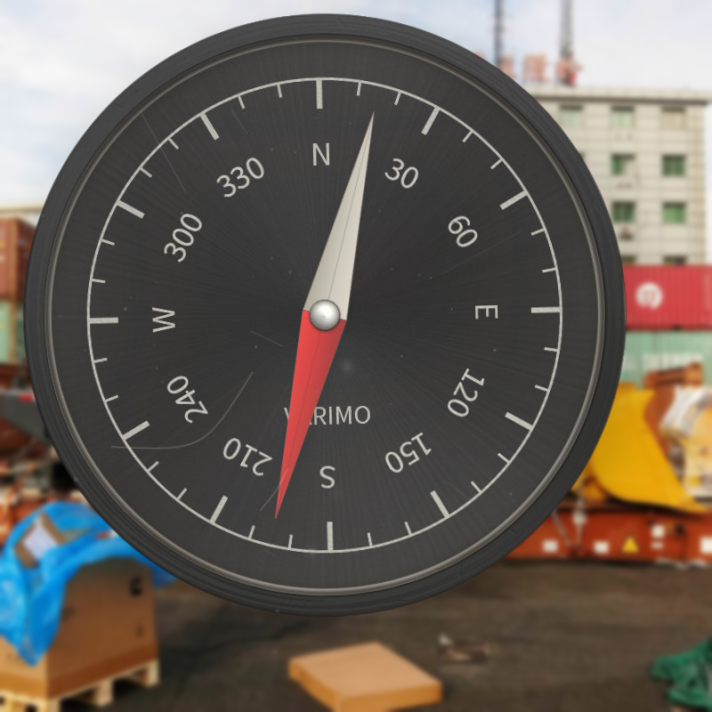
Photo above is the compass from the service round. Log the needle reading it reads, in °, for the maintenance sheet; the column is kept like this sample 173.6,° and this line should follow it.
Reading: 195,°
